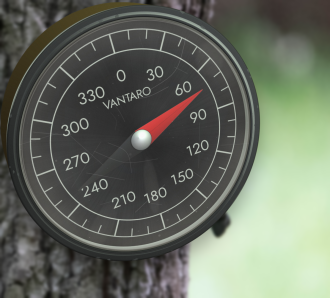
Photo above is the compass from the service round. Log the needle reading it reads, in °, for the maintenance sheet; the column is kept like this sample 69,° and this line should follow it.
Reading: 70,°
